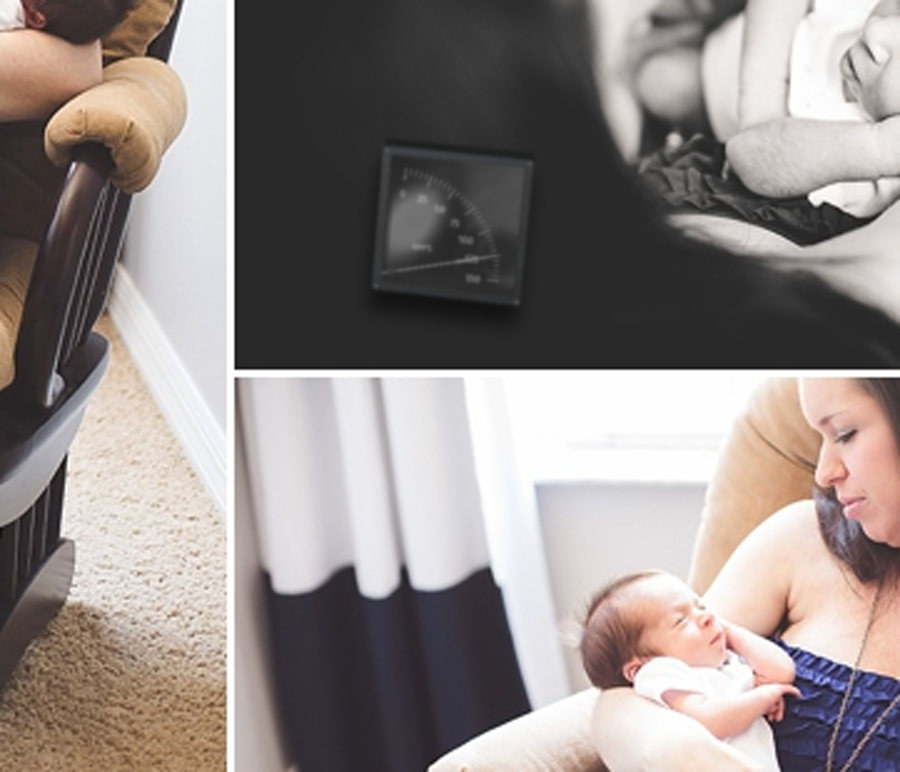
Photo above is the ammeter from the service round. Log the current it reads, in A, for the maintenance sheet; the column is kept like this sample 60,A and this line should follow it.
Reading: 125,A
